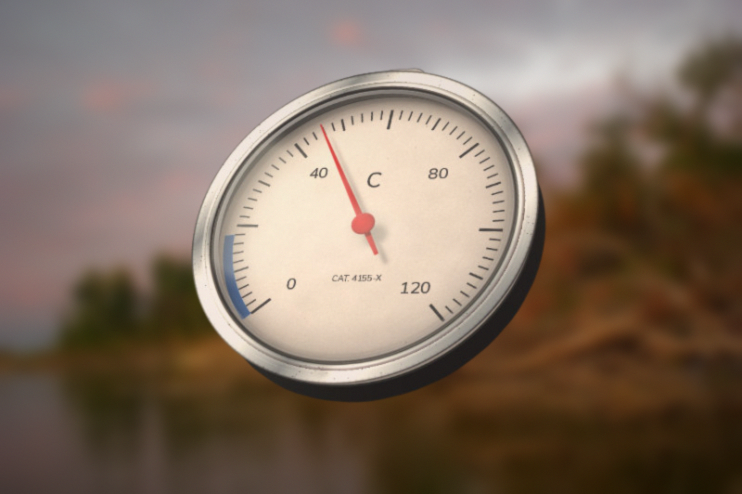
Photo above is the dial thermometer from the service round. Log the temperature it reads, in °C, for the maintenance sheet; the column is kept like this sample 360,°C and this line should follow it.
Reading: 46,°C
